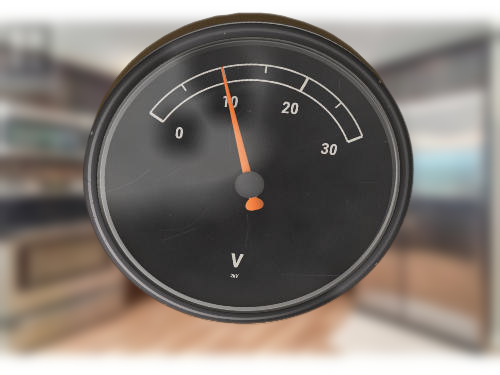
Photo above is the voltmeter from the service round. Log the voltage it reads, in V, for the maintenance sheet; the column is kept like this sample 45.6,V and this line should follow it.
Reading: 10,V
